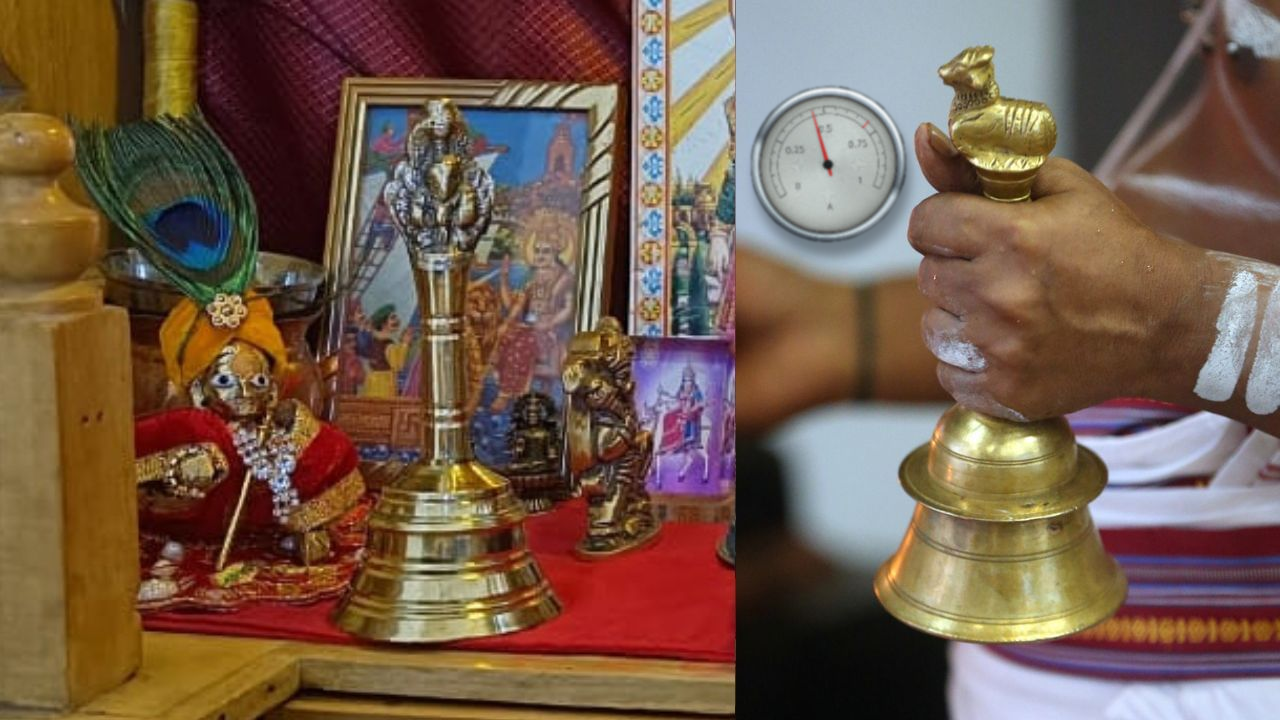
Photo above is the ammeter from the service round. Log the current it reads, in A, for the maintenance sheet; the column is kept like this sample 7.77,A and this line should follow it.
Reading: 0.45,A
